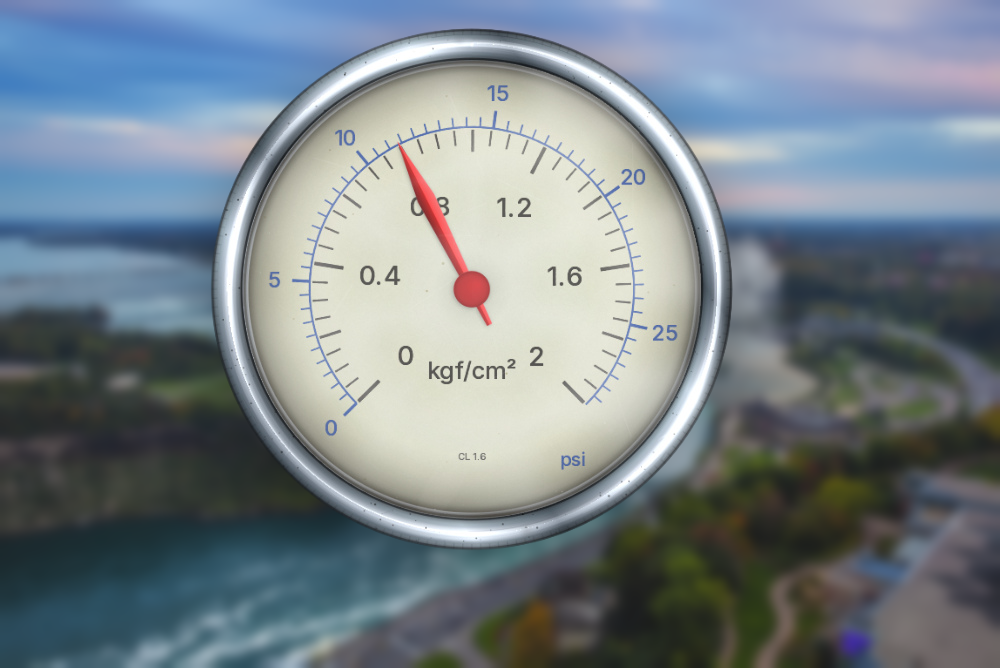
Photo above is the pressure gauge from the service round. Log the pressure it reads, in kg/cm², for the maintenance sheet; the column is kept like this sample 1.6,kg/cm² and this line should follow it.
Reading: 0.8,kg/cm²
